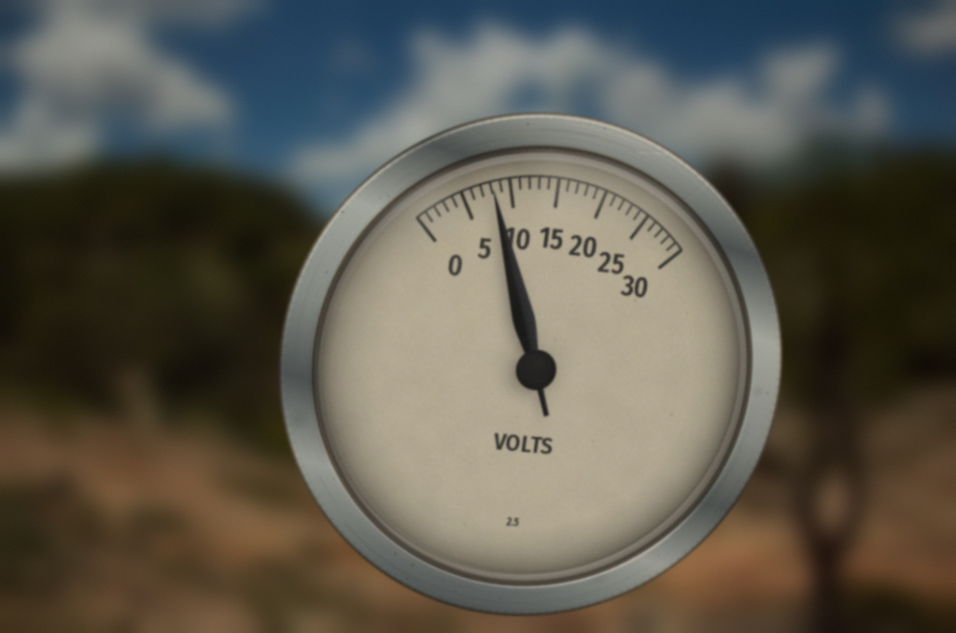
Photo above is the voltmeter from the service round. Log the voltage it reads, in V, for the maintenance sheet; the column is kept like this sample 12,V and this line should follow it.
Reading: 8,V
